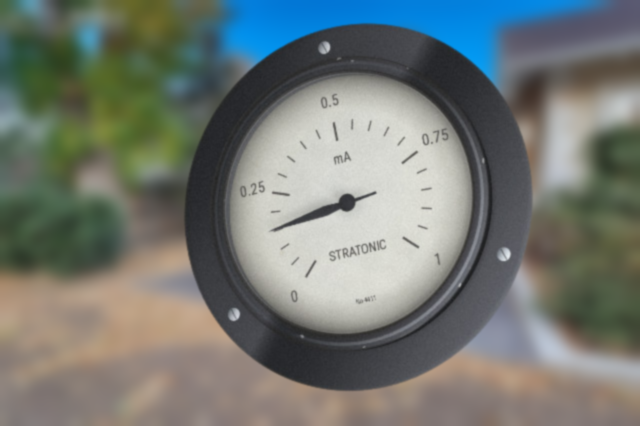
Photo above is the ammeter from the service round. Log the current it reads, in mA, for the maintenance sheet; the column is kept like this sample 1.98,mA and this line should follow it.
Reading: 0.15,mA
